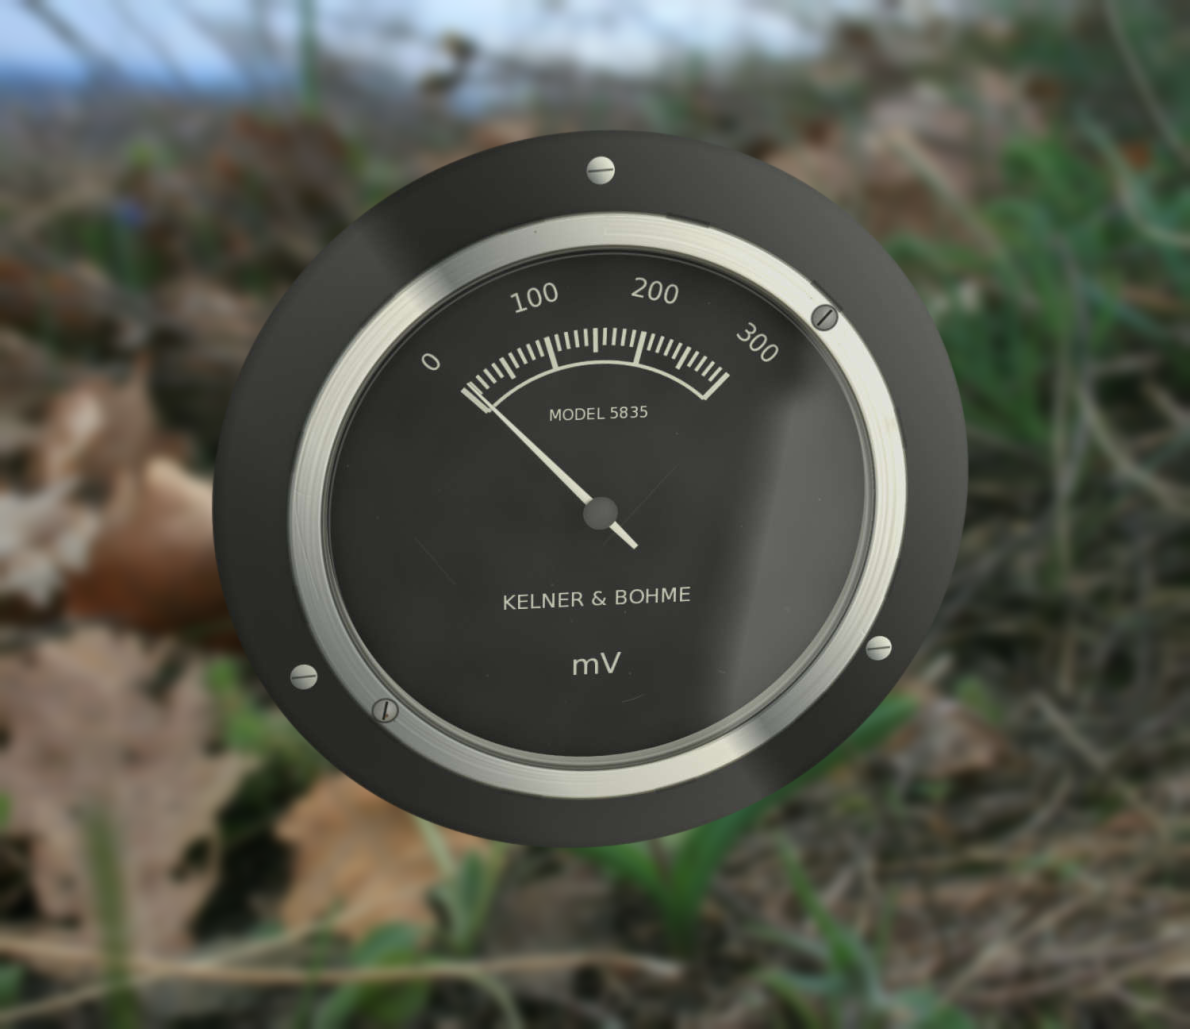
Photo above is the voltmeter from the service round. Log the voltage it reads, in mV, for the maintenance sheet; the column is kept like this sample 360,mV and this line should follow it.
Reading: 10,mV
